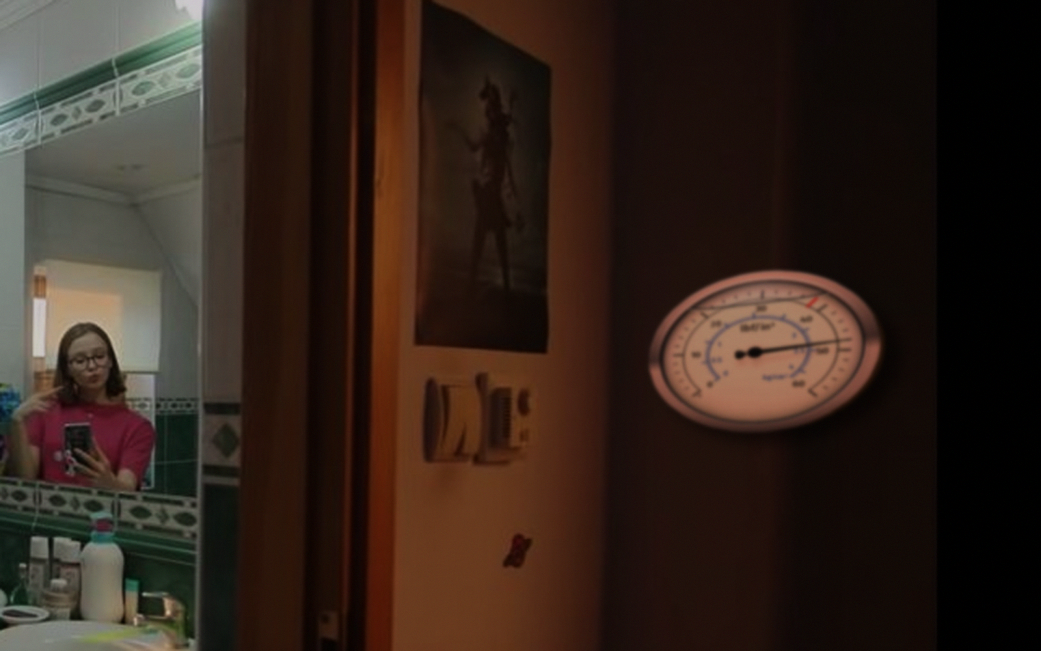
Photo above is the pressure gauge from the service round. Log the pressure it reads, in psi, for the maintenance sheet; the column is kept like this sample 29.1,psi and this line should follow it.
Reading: 48,psi
